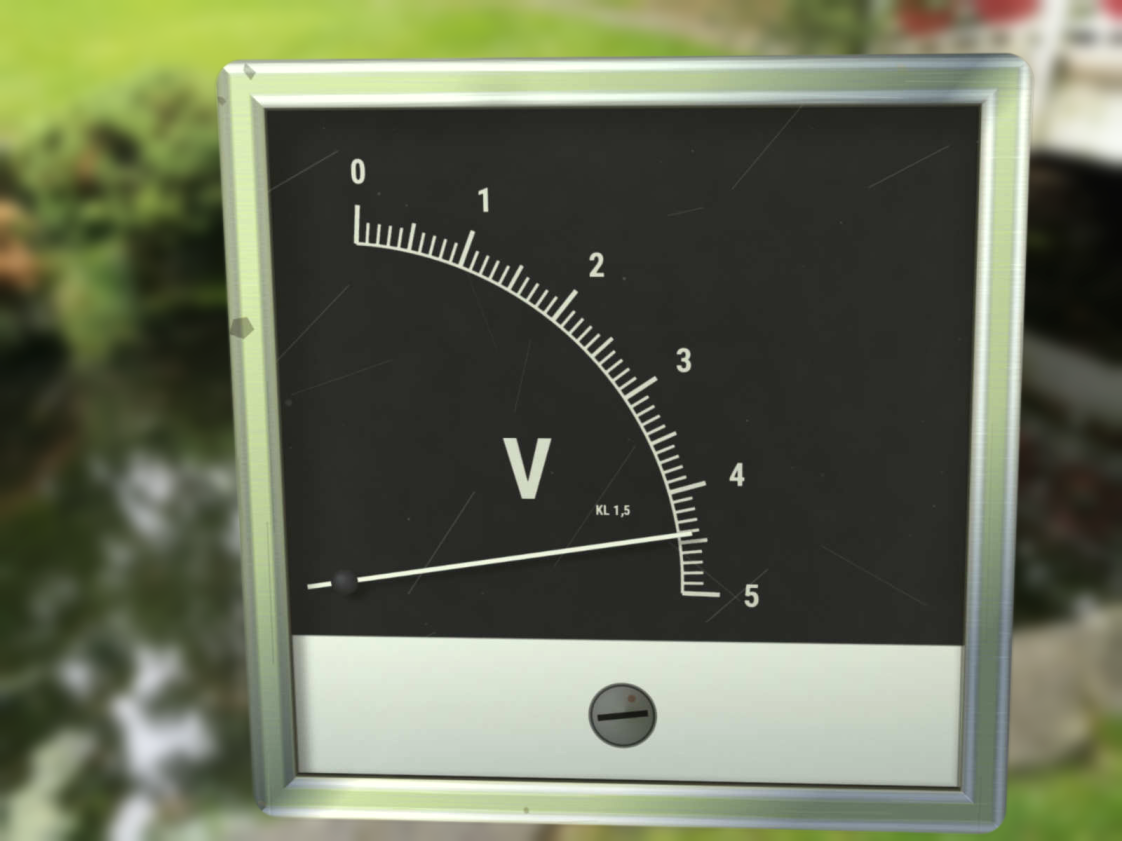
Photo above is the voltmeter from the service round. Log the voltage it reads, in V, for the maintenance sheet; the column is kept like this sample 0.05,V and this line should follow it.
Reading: 4.4,V
